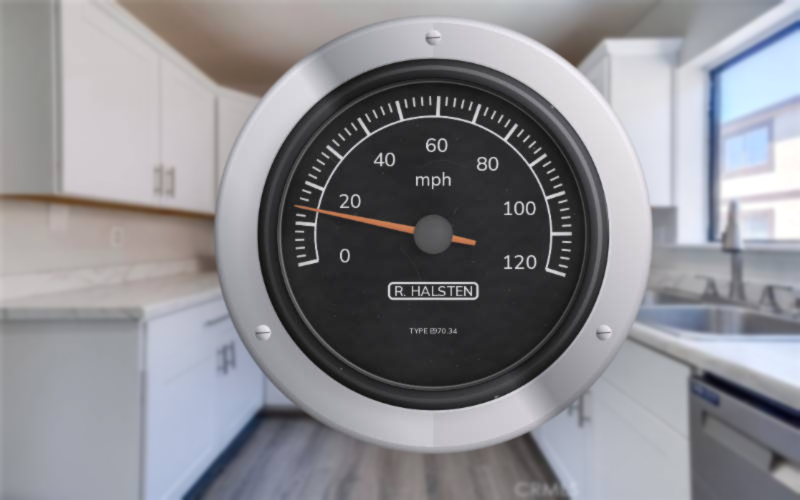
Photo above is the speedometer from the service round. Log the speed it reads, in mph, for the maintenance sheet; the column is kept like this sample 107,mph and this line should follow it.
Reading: 14,mph
